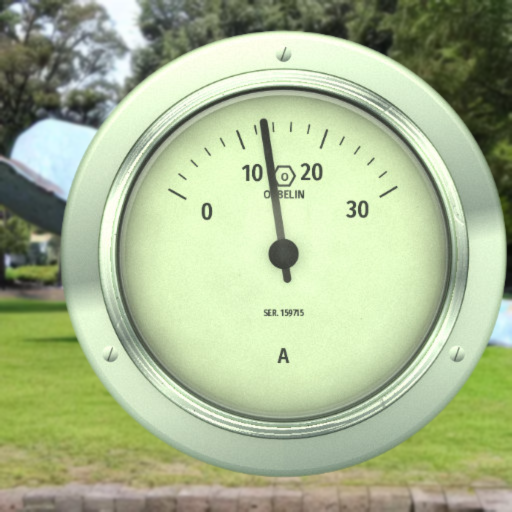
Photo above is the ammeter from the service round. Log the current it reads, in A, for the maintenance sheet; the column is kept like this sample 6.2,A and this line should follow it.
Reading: 13,A
